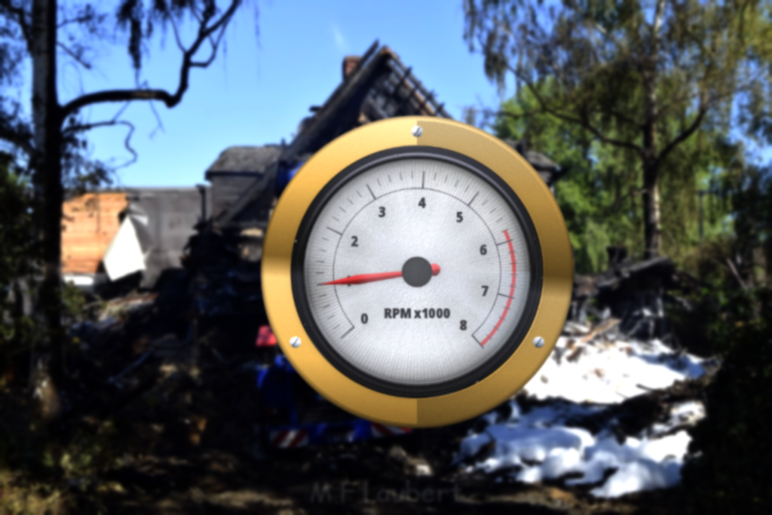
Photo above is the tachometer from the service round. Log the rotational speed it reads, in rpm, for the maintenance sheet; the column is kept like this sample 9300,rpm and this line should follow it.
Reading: 1000,rpm
